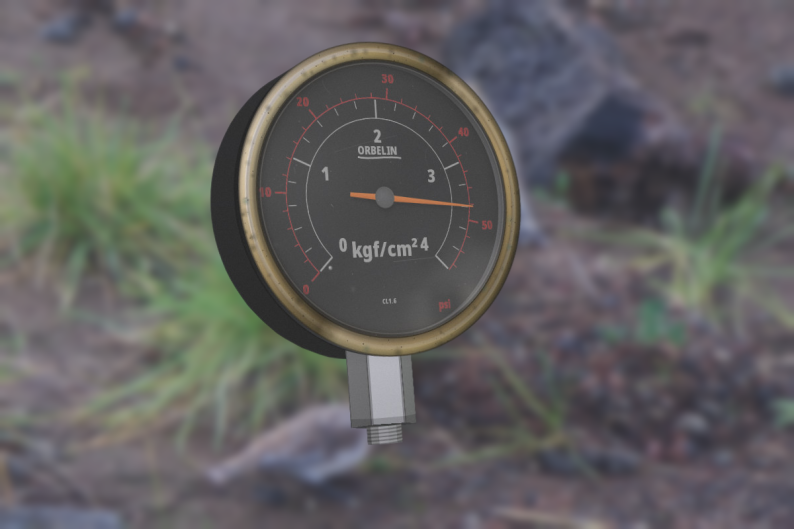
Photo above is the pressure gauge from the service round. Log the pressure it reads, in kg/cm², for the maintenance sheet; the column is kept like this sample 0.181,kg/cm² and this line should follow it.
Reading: 3.4,kg/cm²
